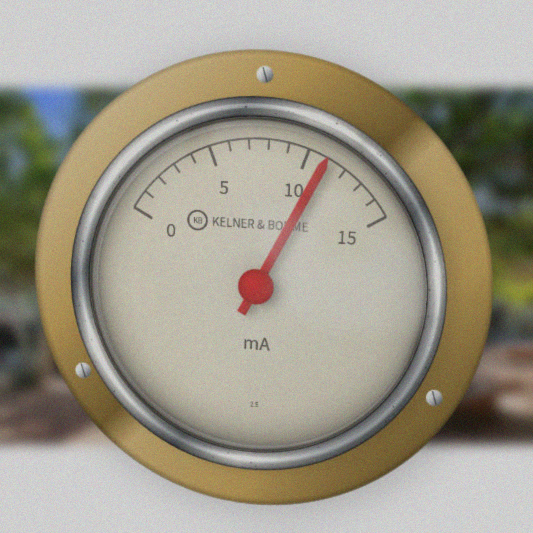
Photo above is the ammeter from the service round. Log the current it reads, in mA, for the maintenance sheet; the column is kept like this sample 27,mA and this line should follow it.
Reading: 11,mA
